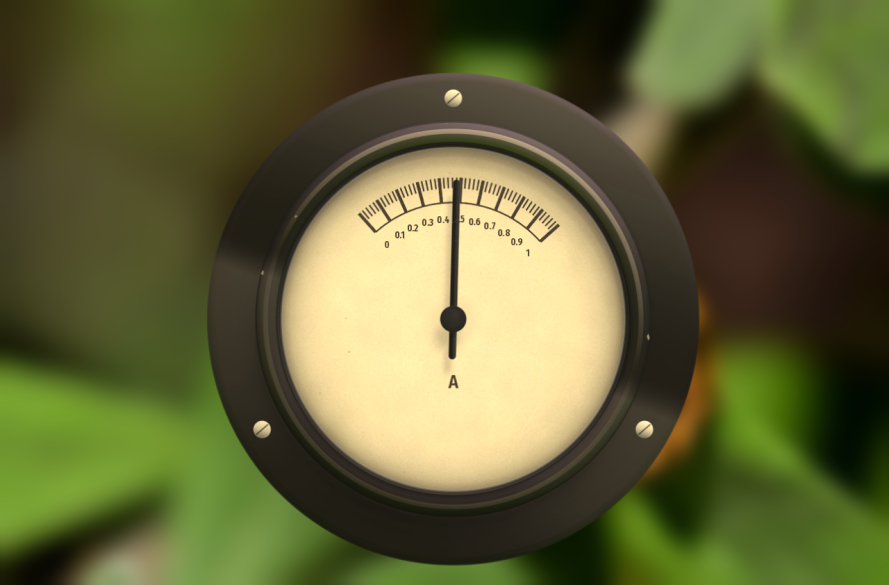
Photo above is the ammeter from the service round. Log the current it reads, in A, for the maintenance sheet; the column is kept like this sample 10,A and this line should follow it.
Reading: 0.48,A
